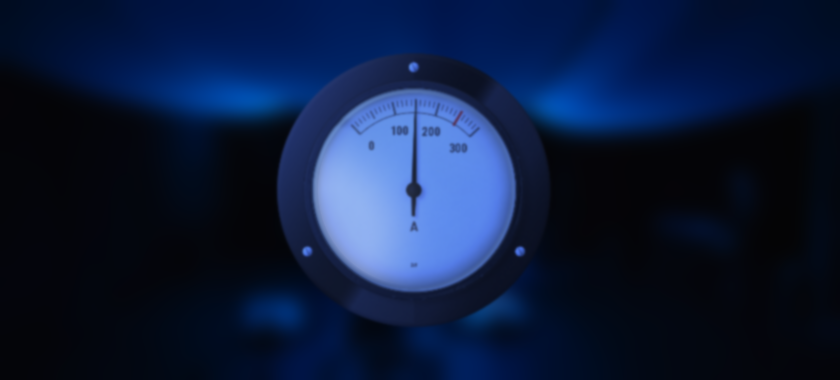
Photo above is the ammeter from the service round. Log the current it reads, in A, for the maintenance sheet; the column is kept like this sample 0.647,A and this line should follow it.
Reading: 150,A
